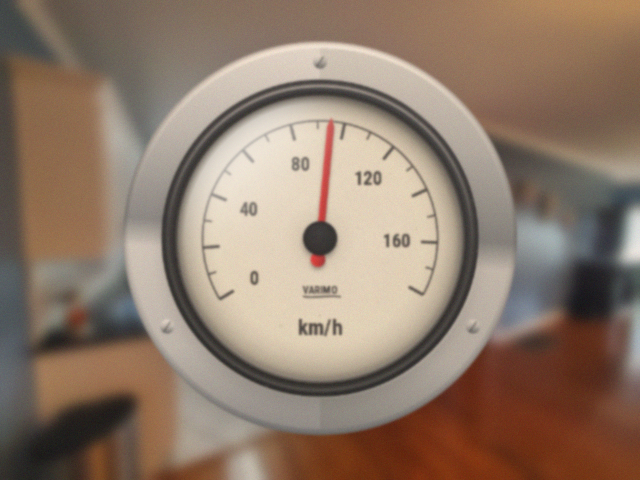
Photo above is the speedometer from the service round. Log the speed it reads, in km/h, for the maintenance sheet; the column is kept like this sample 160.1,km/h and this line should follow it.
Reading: 95,km/h
